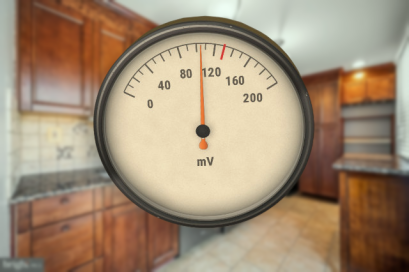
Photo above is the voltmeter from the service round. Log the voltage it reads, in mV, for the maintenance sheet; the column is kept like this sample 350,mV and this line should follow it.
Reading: 105,mV
